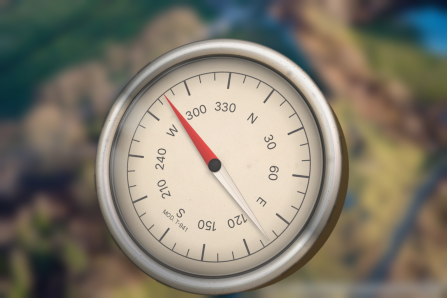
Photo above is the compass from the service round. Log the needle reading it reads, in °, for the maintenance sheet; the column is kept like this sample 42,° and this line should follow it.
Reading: 285,°
